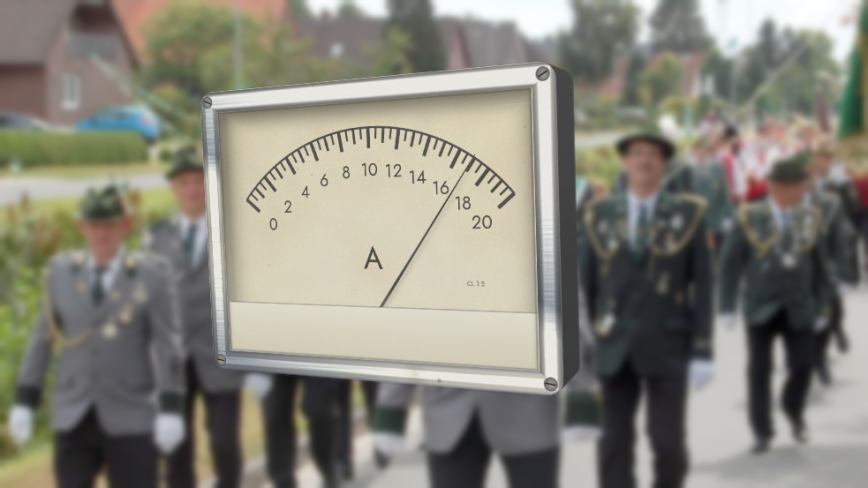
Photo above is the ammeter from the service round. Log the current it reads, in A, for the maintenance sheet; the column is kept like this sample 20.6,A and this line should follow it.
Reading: 17,A
